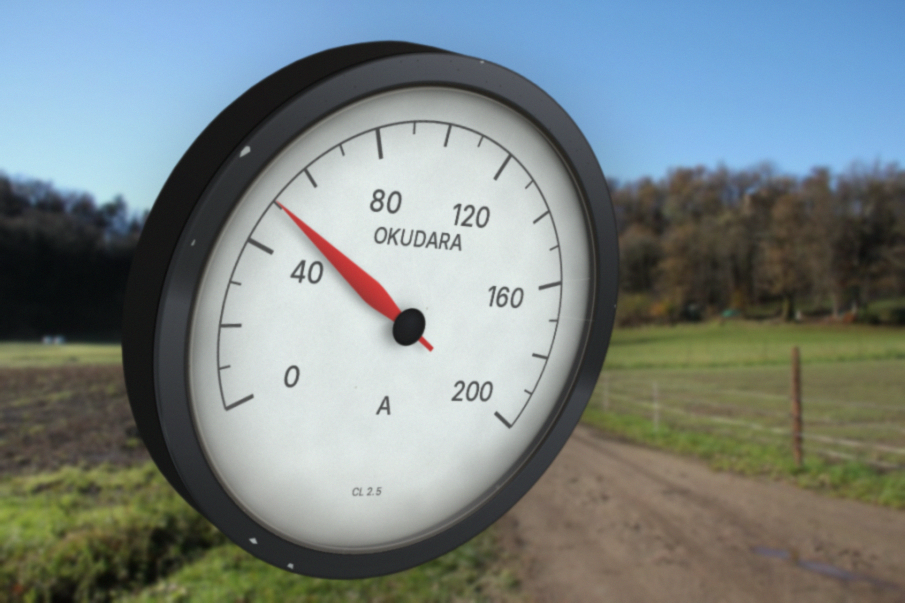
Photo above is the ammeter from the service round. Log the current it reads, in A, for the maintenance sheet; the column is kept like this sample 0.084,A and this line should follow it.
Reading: 50,A
